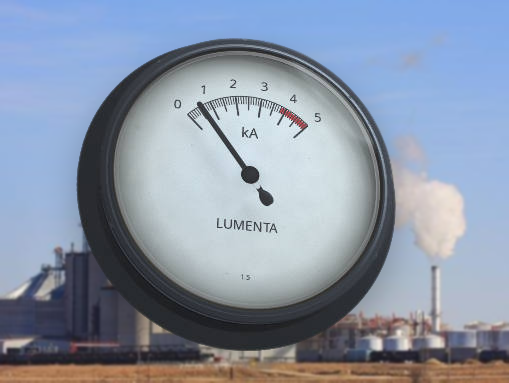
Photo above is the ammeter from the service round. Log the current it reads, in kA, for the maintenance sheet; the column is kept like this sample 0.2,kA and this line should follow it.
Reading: 0.5,kA
